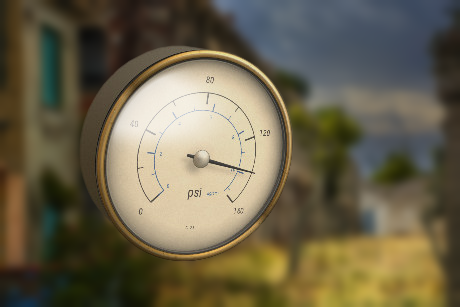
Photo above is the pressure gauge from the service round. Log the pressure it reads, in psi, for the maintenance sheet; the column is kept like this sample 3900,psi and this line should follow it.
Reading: 140,psi
